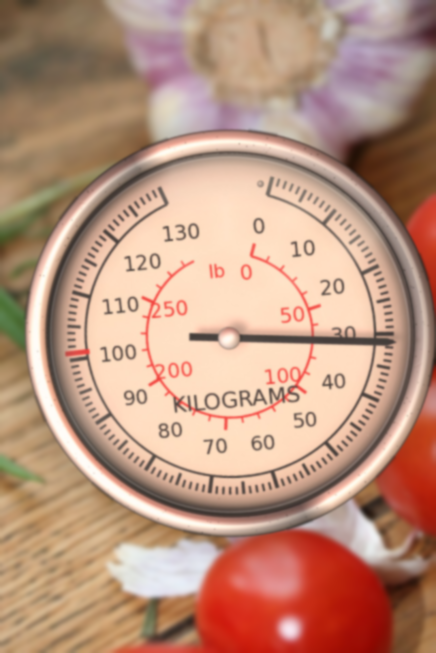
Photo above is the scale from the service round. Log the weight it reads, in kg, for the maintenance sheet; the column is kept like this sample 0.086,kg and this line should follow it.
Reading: 31,kg
